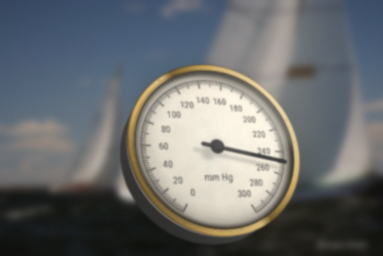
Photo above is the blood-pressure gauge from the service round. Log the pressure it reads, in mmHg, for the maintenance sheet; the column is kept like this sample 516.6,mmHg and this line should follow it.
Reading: 250,mmHg
